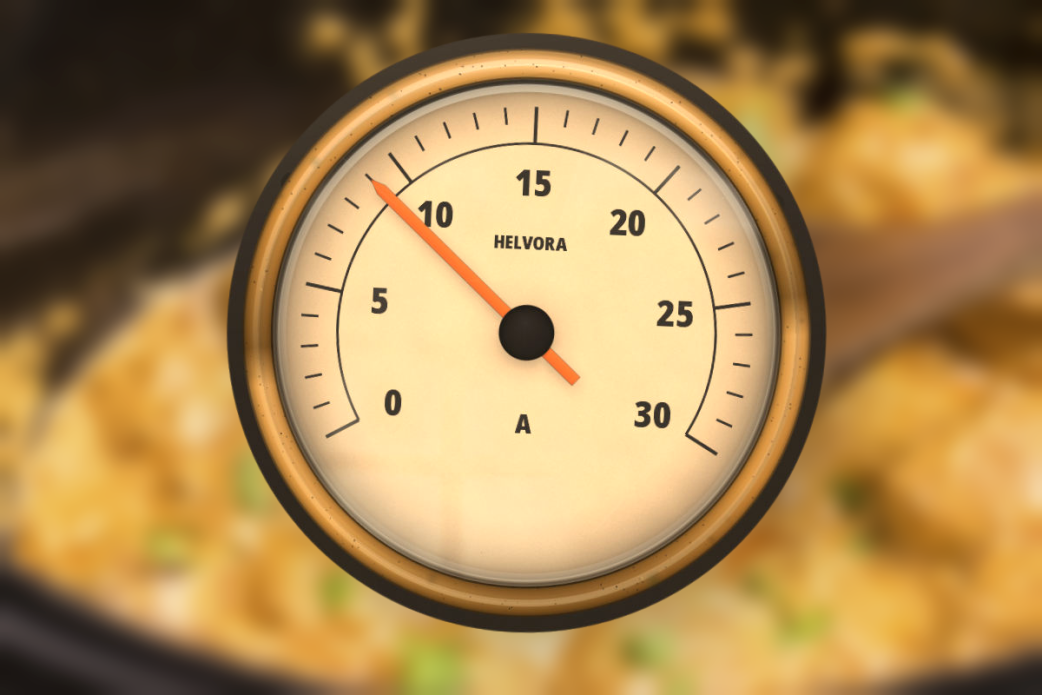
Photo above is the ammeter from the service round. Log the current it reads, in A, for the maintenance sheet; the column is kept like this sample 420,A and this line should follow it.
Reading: 9,A
